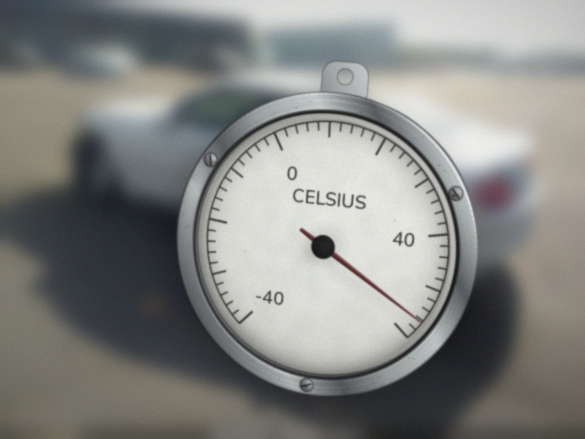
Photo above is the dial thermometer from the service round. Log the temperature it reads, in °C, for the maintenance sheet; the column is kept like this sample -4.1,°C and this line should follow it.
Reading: 56,°C
